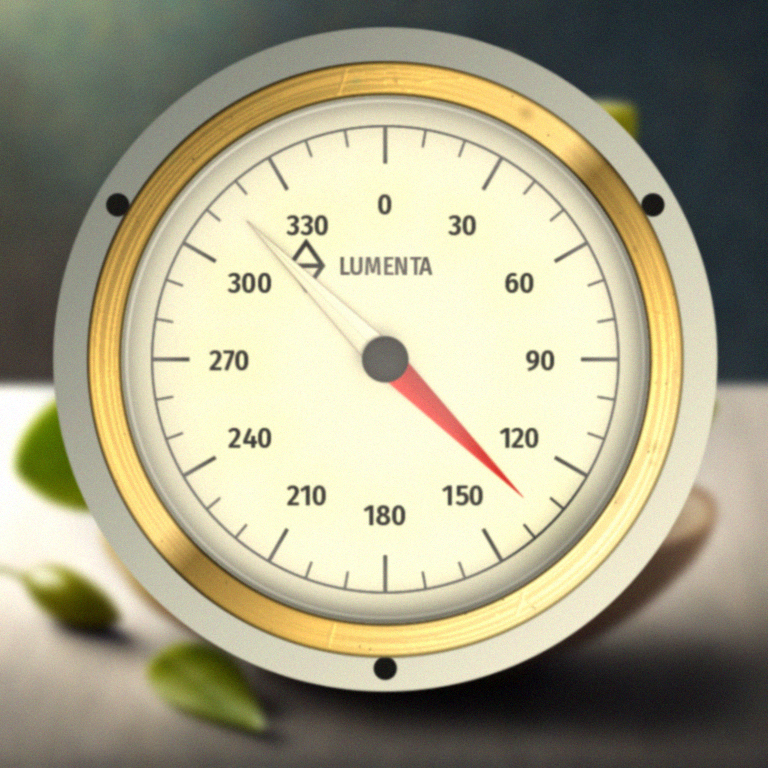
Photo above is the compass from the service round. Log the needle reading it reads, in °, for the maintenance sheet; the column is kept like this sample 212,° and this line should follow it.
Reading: 135,°
